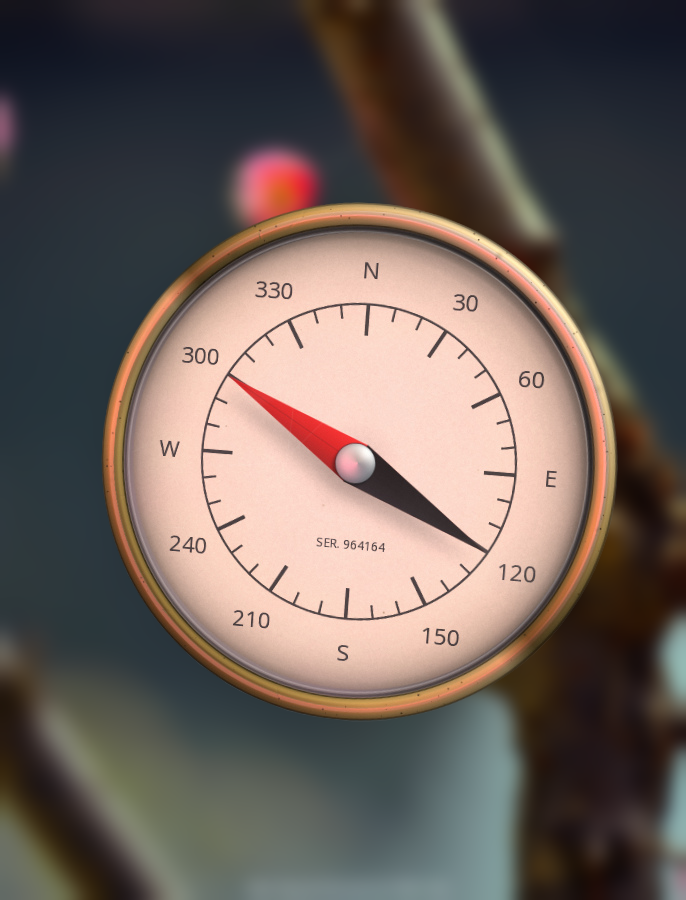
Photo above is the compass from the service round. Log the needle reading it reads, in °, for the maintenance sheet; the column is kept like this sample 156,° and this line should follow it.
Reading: 300,°
